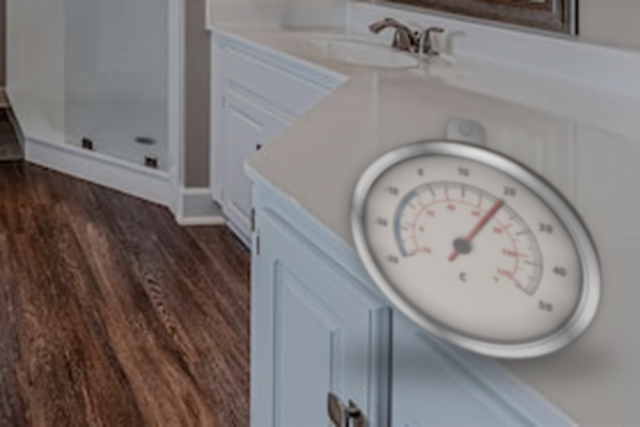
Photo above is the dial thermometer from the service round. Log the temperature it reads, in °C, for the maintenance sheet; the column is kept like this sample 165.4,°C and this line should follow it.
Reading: 20,°C
